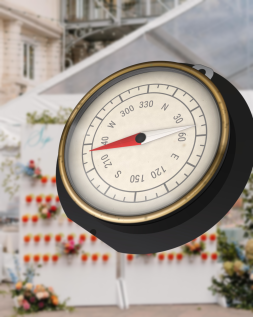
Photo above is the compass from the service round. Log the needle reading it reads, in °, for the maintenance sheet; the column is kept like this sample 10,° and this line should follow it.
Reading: 230,°
